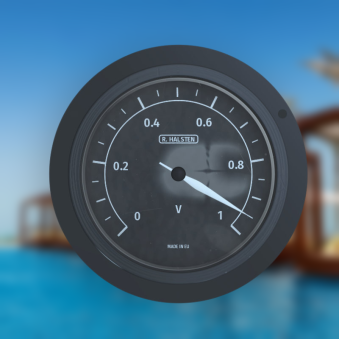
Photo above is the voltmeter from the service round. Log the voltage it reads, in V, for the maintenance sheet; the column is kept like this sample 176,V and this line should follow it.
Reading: 0.95,V
